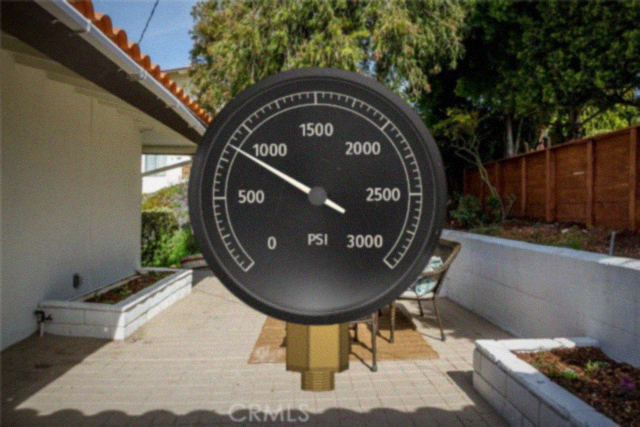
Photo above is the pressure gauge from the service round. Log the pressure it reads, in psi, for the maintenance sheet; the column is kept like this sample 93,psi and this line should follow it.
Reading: 850,psi
